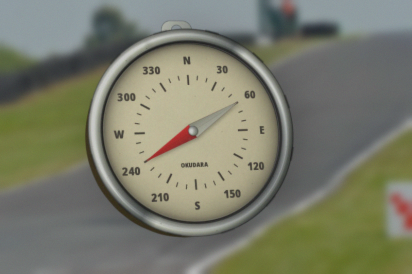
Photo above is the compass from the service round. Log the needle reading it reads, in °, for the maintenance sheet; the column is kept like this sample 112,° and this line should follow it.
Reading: 240,°
